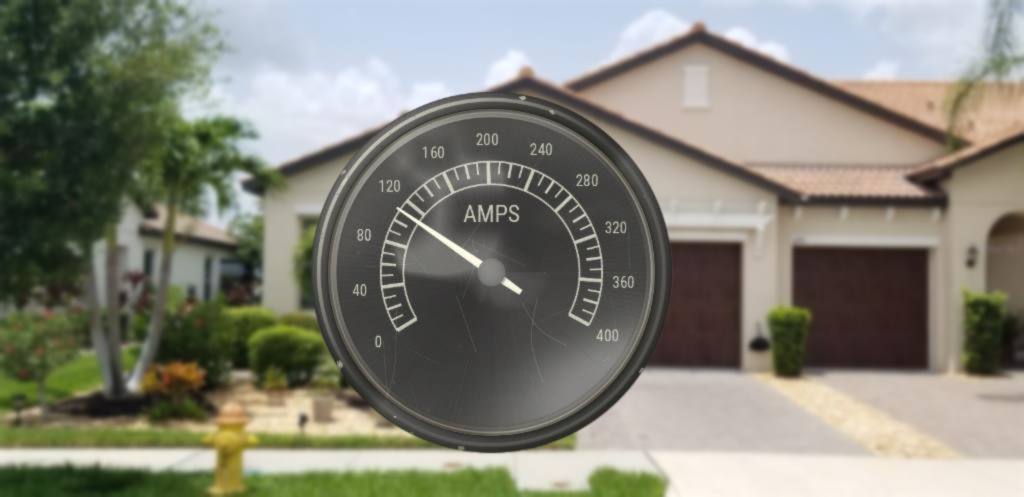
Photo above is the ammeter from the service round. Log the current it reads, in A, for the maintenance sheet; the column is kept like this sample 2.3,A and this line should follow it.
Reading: 110,A
